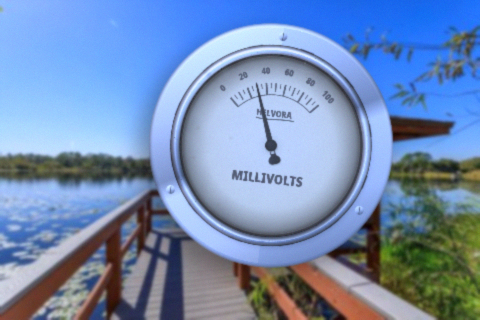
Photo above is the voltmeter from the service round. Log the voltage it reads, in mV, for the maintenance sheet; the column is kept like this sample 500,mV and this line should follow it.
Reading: 30,mV
